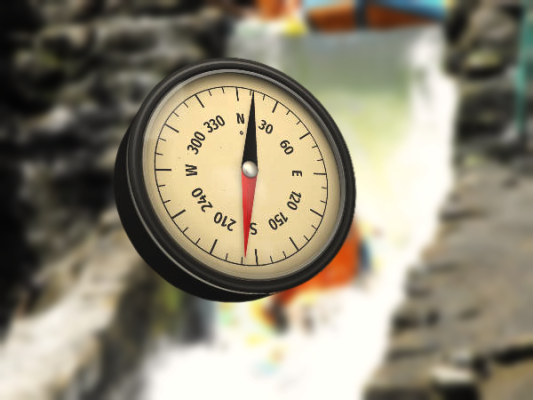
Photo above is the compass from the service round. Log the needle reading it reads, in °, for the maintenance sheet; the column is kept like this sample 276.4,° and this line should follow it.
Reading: 190,°
